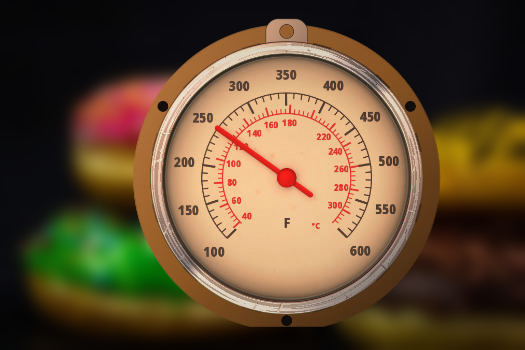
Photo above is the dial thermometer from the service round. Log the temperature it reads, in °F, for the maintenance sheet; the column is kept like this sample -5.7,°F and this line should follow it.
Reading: 250,°F
